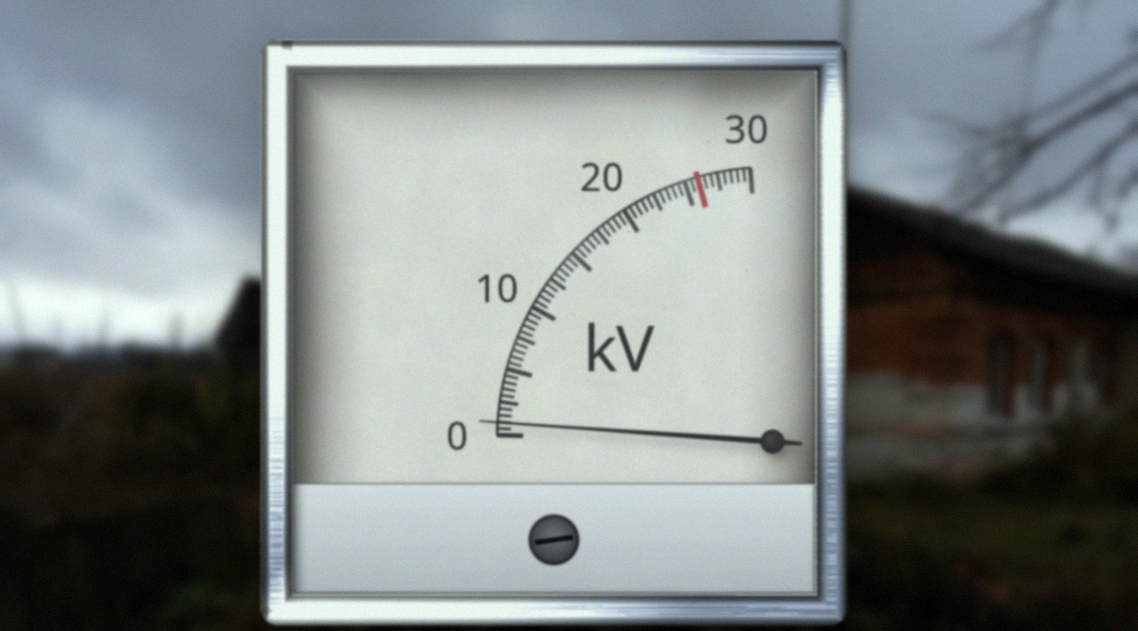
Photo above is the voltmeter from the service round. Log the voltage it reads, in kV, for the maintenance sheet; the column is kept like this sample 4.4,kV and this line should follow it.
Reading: 1,kV
